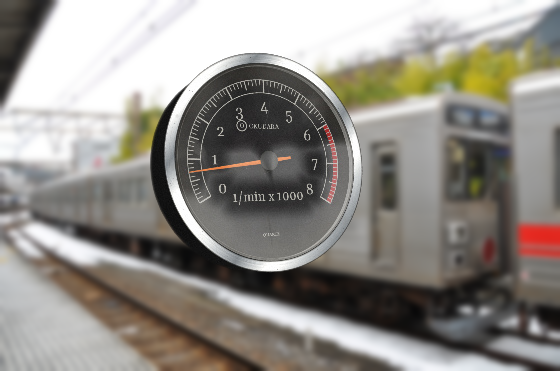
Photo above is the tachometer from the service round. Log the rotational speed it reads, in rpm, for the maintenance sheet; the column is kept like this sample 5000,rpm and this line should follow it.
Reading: 700,rpm
